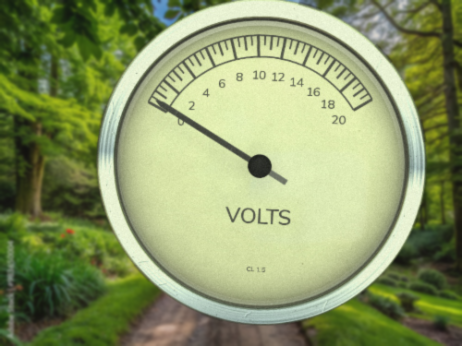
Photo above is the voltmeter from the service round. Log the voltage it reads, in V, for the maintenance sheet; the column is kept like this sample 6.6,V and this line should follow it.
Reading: 0.5,V
